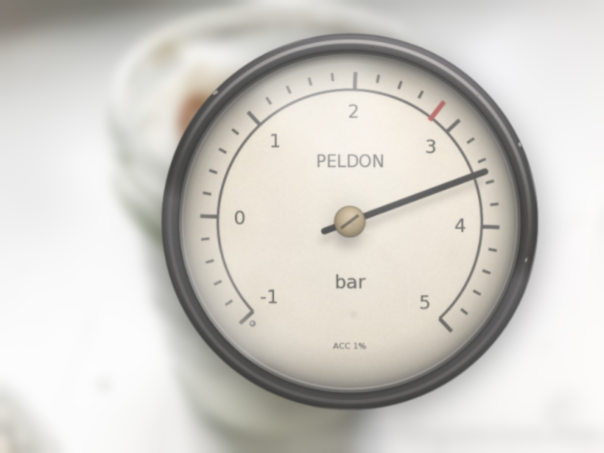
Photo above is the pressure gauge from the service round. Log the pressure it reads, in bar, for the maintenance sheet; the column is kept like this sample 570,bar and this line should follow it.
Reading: 3.5,bar
